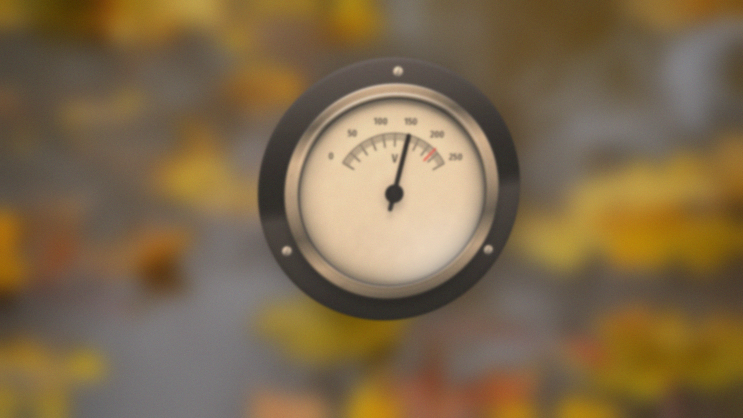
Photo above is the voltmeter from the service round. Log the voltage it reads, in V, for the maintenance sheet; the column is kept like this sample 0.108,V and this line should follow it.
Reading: 150,V
